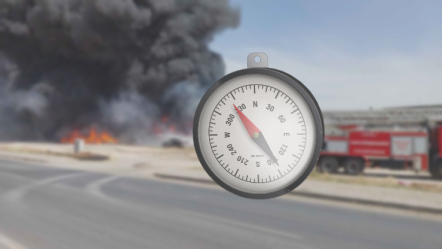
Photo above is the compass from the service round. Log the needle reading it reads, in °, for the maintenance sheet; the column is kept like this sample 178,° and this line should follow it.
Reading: 325,°
